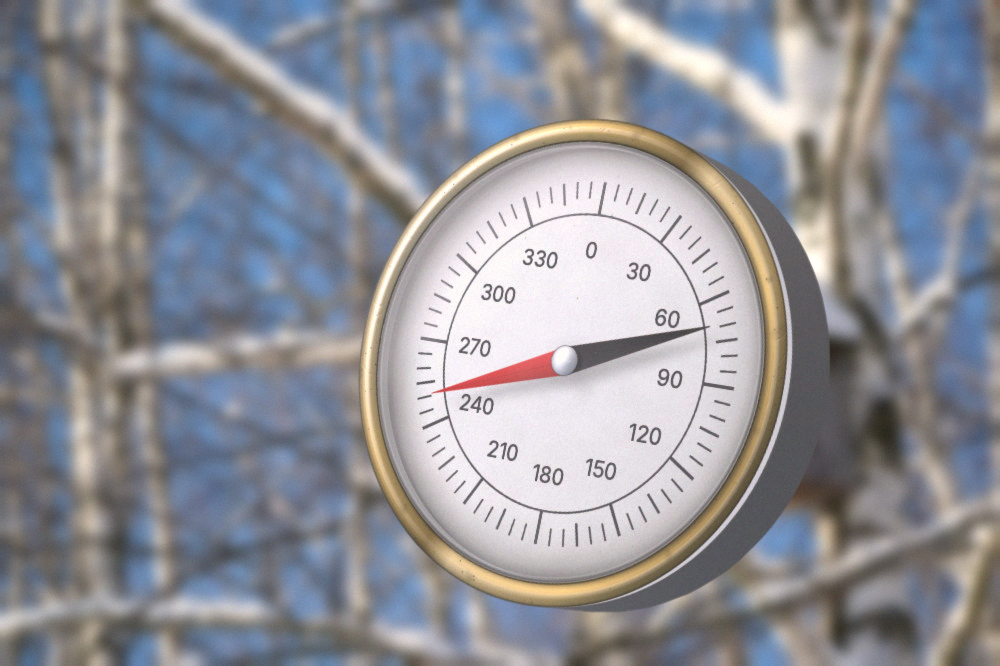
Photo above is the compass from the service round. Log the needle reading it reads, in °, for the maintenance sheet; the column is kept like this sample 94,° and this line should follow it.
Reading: 250,°
